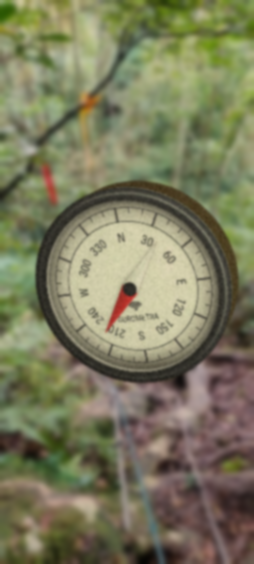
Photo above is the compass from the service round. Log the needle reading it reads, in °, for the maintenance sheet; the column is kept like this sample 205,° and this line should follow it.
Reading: 220,°
